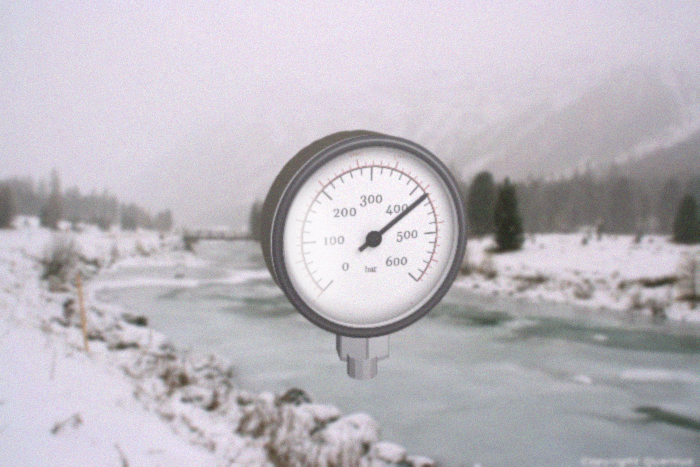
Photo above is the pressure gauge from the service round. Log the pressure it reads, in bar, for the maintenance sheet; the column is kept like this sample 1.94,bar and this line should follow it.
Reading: 420,bar
